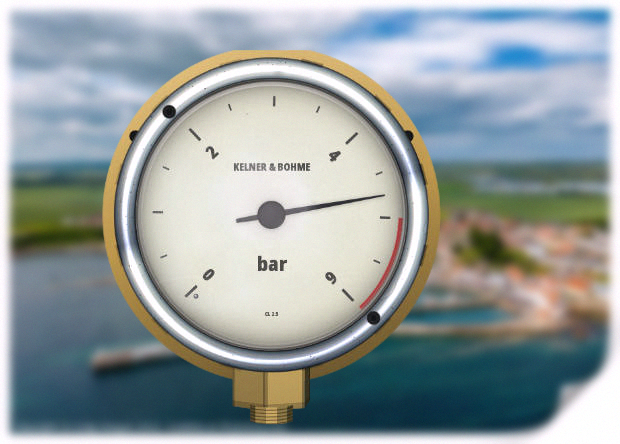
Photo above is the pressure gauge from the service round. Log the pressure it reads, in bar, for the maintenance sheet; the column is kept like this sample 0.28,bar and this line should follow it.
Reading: 4.75,bar
